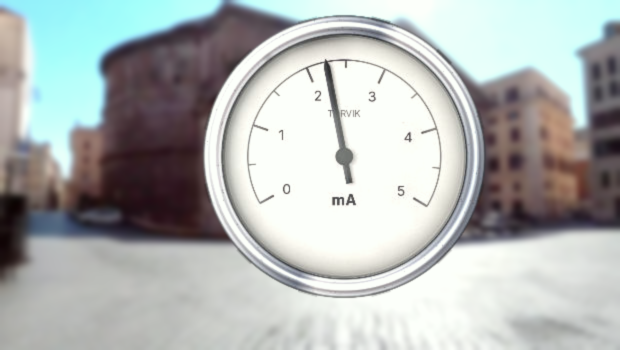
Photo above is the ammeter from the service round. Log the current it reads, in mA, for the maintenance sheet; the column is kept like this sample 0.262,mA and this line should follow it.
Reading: 2.25,mA
